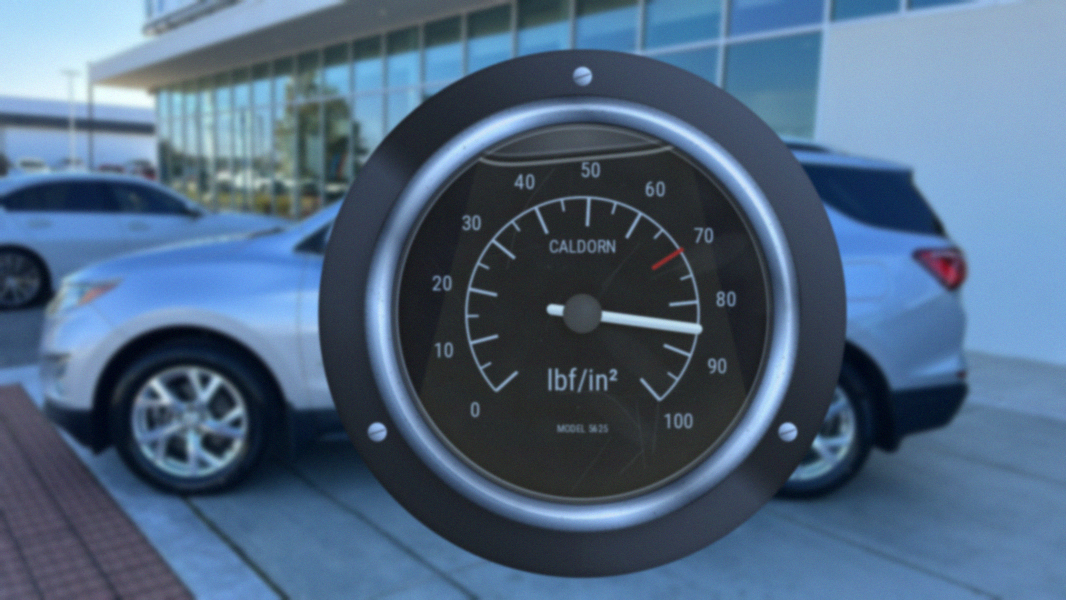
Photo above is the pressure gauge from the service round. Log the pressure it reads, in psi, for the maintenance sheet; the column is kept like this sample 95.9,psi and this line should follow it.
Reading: 85,psi
